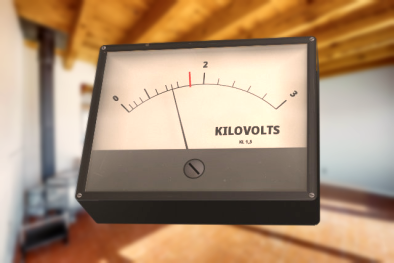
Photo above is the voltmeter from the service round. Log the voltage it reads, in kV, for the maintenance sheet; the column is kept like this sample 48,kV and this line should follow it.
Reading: 1.5,kV
